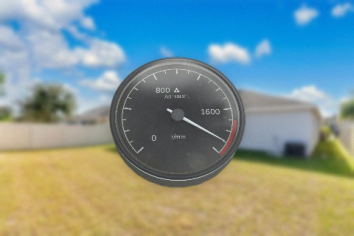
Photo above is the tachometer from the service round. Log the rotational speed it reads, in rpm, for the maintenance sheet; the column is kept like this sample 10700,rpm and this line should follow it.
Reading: 1900,rpm
